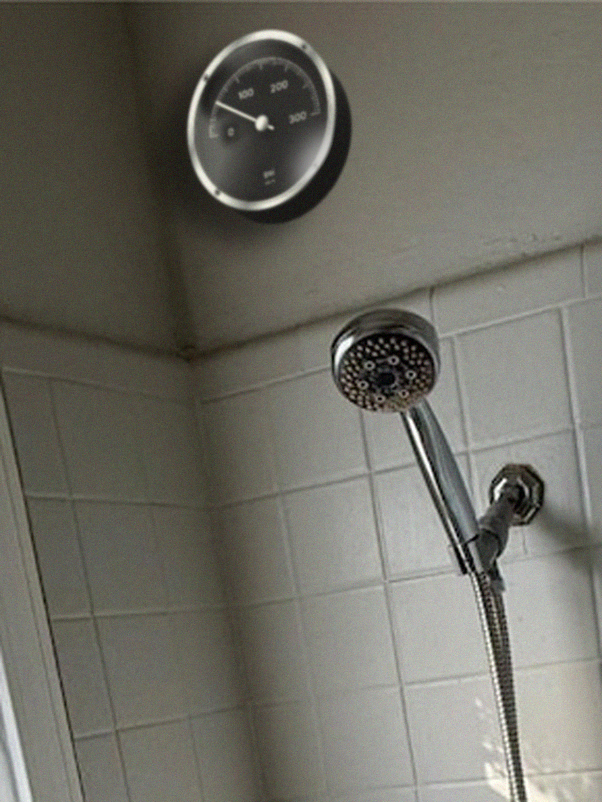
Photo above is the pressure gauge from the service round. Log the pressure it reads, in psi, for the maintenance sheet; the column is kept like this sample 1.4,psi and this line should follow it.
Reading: 50,psi
